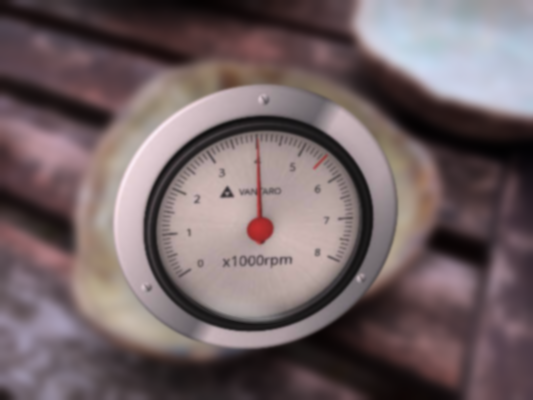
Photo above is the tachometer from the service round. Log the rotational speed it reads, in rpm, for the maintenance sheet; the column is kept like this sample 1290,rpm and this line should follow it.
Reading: 4000,rpm
